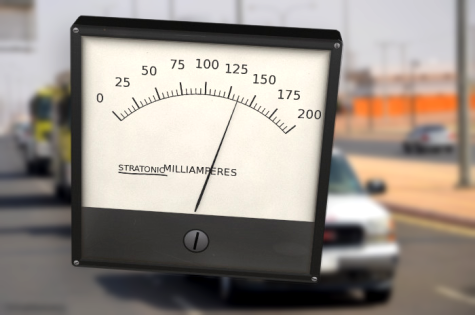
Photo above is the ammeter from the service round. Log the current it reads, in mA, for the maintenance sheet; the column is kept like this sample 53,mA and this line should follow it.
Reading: 135,mA
